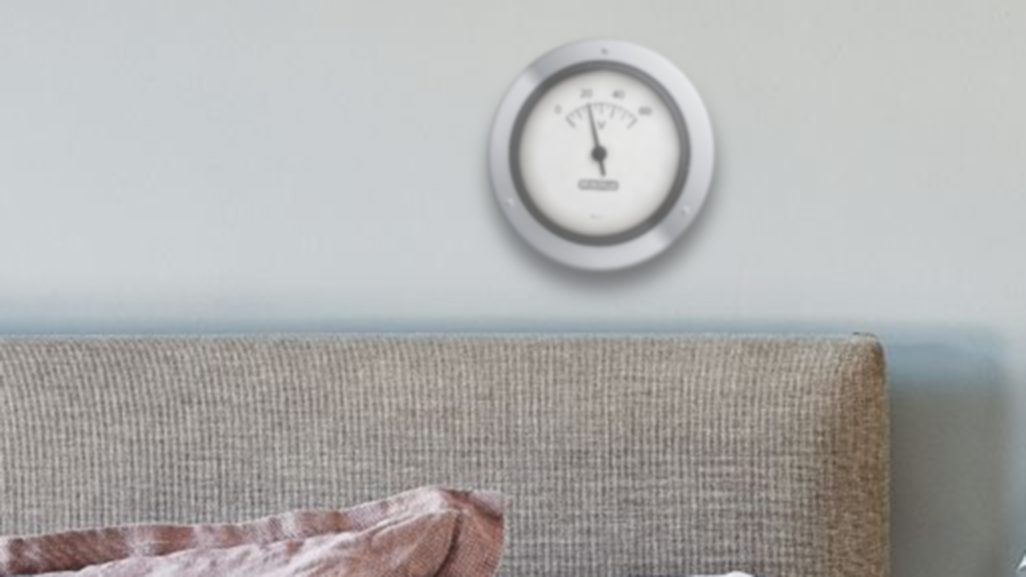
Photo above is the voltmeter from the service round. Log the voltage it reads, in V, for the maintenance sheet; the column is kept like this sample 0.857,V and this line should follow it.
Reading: 20,V
